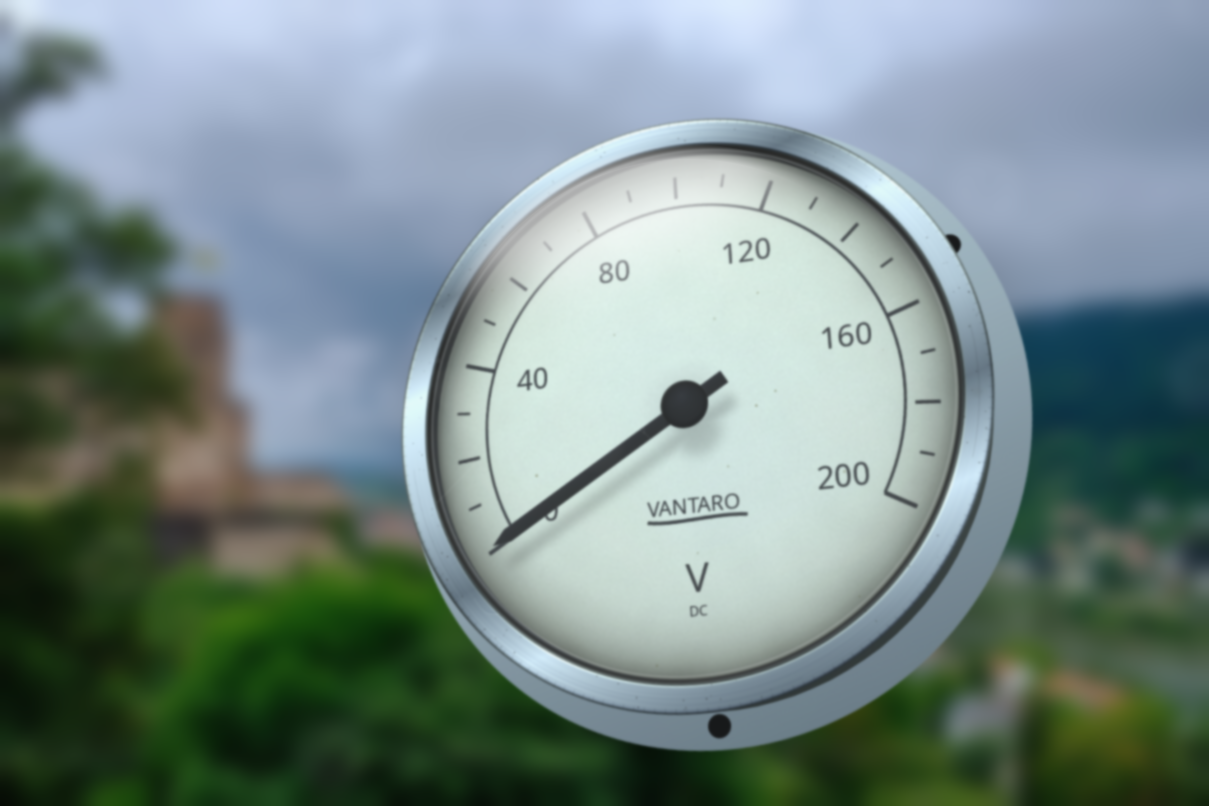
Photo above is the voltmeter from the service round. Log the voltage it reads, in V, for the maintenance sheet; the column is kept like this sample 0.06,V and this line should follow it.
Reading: 0,V
